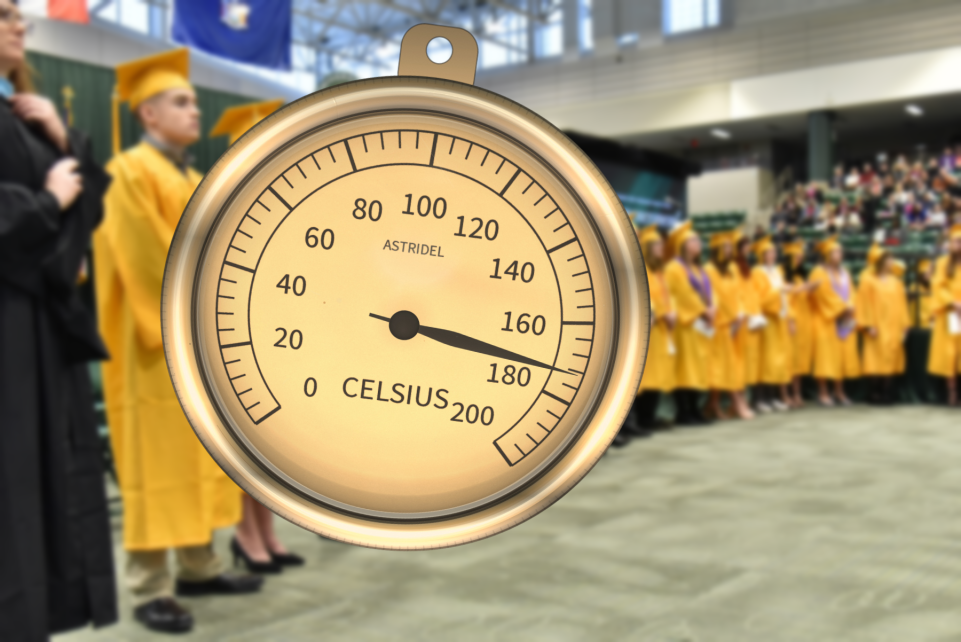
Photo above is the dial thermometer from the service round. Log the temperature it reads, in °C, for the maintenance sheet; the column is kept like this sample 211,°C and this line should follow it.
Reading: 172,°C
